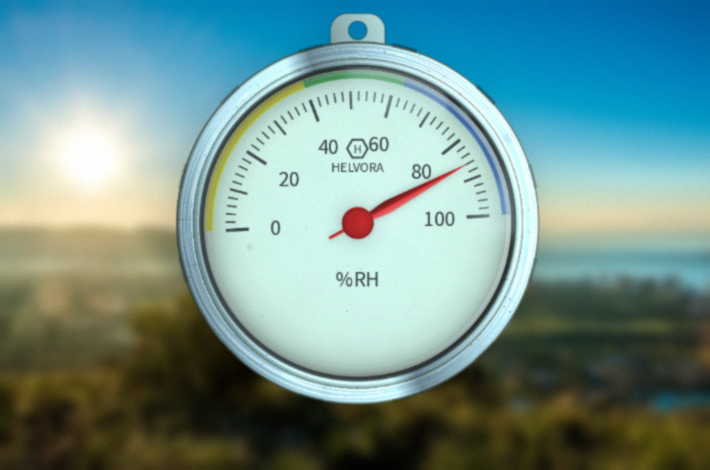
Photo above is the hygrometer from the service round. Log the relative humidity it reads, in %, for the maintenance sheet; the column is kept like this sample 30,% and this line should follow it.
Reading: 86,%
